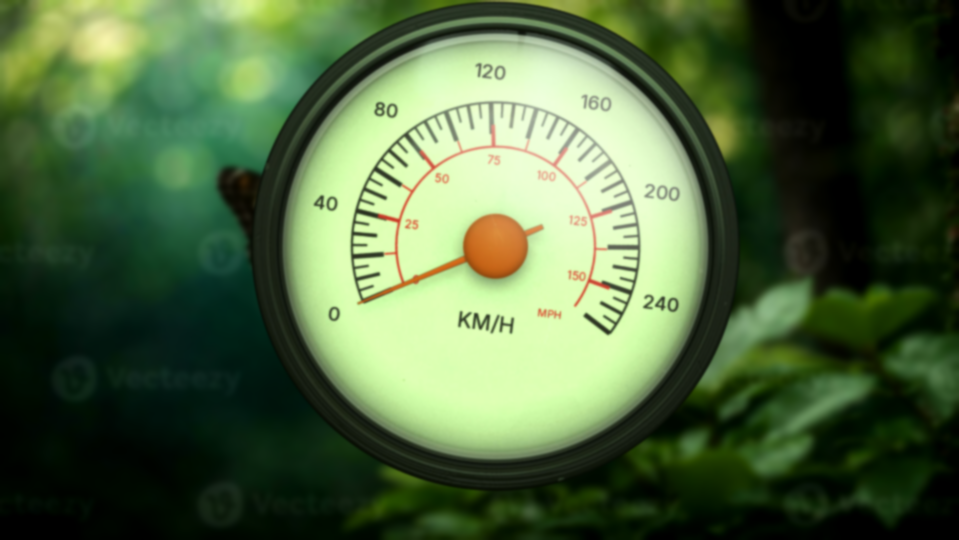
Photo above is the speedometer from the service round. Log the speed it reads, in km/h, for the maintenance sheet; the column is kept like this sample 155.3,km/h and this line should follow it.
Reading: 0,km/h
